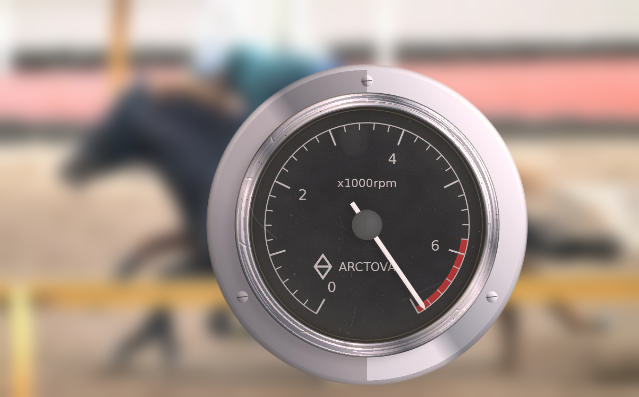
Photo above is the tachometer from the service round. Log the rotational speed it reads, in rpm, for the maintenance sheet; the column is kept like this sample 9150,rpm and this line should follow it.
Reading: 6900,rpm
